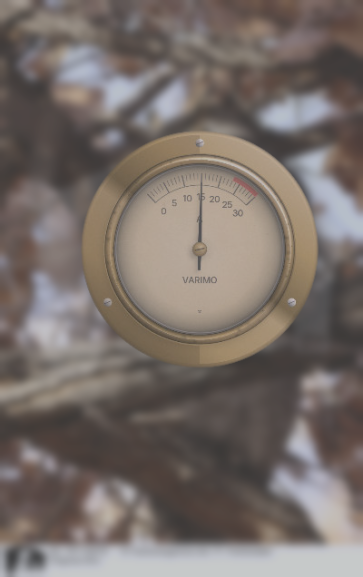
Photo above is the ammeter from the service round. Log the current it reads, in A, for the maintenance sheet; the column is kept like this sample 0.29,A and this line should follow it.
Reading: 15,A
